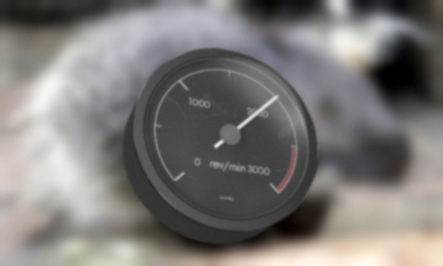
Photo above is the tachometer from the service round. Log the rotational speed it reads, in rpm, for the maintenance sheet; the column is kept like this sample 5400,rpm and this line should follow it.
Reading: 2000,rpm
